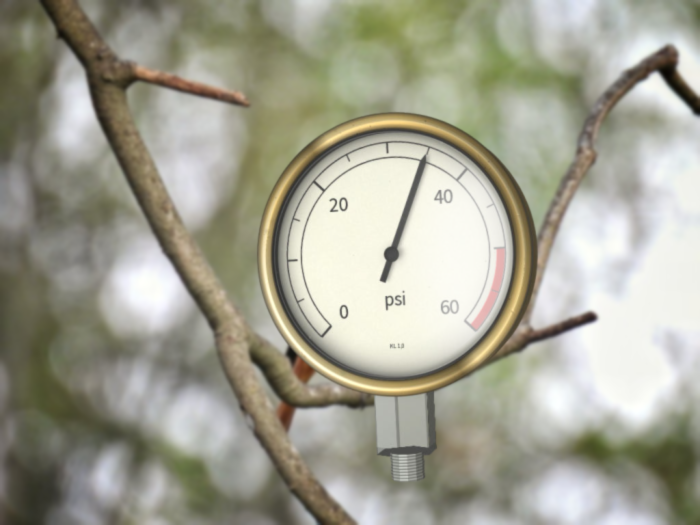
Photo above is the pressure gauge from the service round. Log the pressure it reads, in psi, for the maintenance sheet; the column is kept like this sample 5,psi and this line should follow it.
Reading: 35,psi
